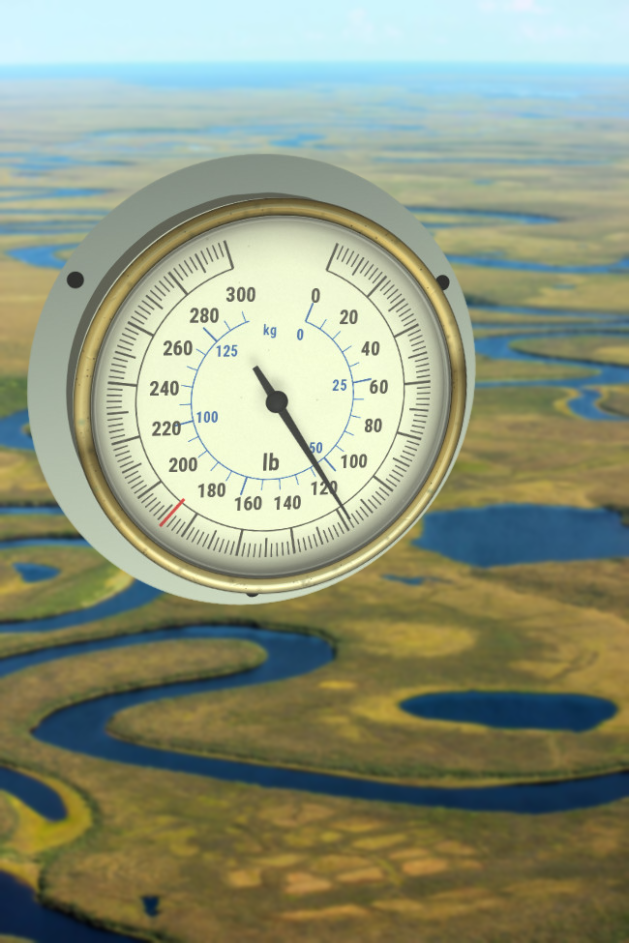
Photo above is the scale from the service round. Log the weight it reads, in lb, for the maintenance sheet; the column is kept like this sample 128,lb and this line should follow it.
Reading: 118,lb
